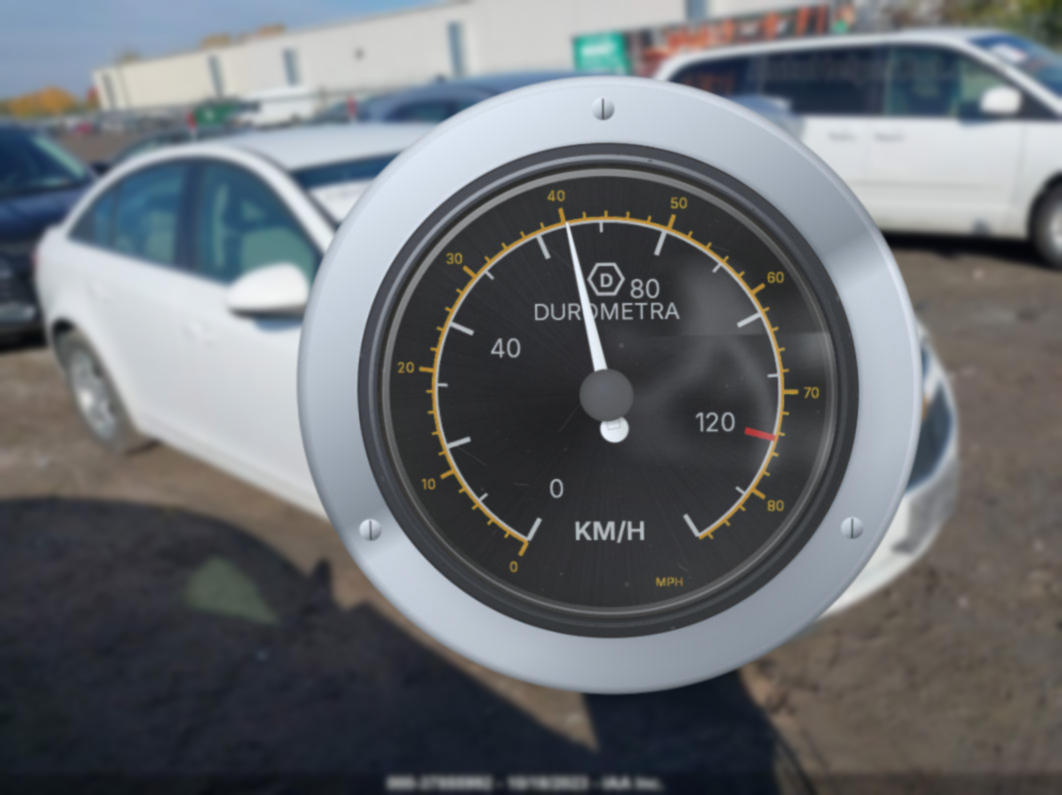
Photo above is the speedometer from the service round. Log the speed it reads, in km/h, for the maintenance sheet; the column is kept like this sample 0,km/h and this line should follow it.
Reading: 65,km/h
